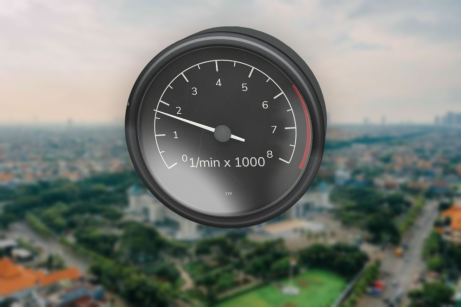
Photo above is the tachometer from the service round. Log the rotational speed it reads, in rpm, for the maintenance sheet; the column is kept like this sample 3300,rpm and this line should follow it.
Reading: 1750,rpm
